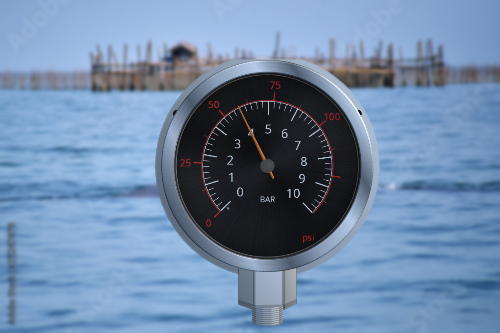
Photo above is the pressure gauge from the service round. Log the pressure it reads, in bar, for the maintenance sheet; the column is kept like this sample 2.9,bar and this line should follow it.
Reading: 4,bar
